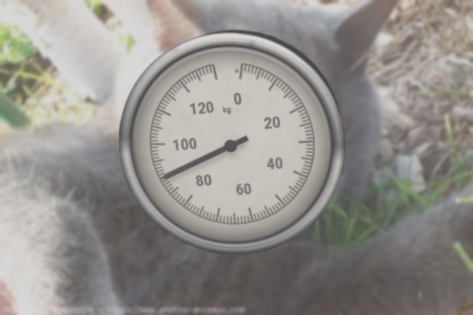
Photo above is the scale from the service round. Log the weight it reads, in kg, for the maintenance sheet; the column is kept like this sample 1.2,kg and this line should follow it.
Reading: 90,kg
